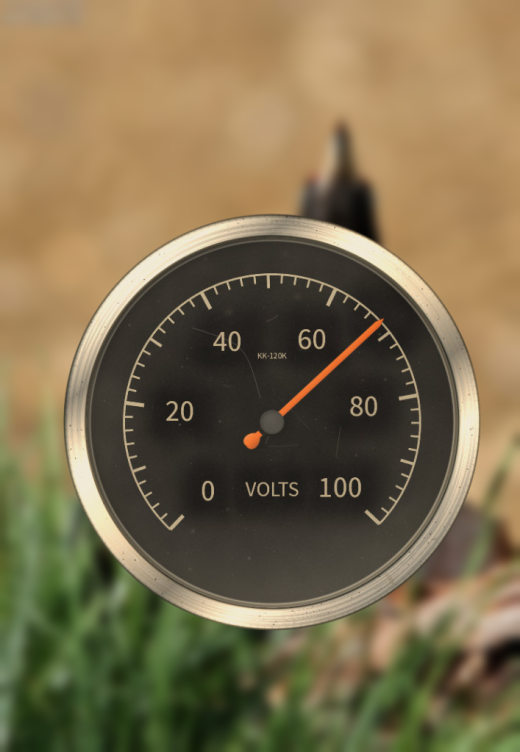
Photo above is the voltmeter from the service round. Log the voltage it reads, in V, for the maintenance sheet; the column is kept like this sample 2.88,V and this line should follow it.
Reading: 68,V
